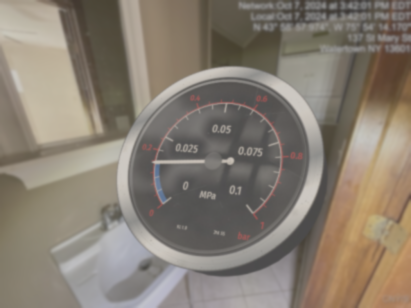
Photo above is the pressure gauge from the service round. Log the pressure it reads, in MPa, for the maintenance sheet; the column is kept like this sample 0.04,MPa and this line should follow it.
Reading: 0.015,MPa
